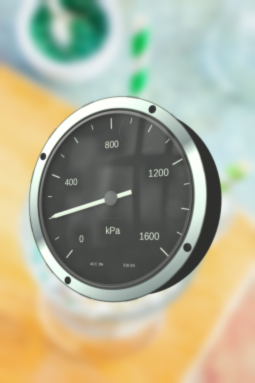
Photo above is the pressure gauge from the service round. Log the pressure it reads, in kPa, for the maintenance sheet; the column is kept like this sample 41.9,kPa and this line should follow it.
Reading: 200,kPa
